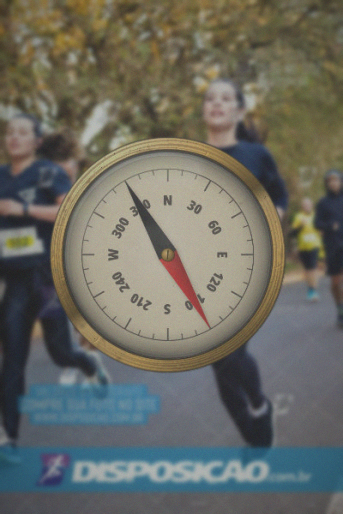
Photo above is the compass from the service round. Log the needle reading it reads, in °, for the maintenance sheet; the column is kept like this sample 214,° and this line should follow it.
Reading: 150,°
